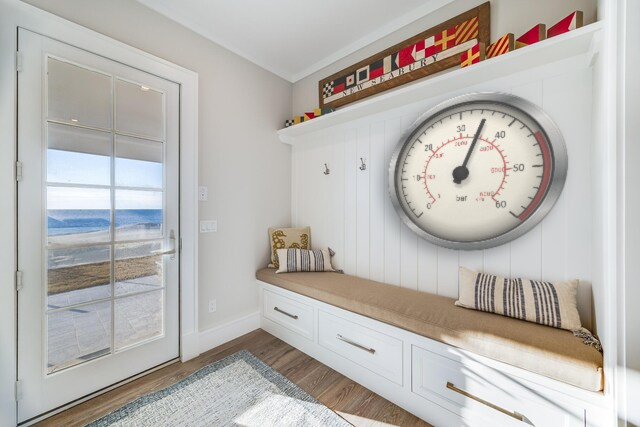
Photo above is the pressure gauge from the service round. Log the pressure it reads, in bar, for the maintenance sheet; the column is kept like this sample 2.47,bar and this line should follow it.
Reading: 35,bar
